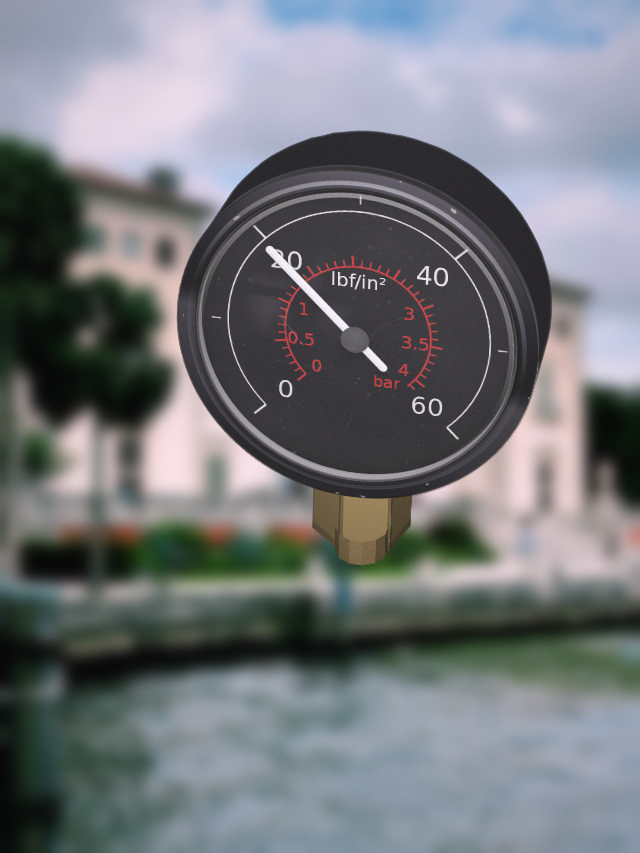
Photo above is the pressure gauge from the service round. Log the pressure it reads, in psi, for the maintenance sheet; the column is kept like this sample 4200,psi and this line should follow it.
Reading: 20,psi
